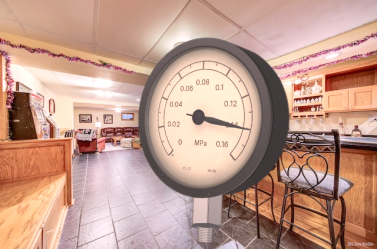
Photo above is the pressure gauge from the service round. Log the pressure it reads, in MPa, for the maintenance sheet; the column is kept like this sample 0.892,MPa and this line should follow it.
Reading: 0.14,MPa
